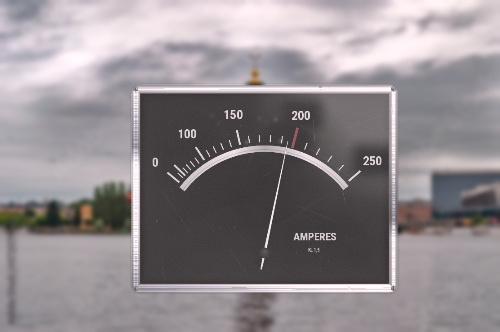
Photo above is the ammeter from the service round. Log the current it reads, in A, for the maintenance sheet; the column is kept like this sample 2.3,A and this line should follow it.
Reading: 195,A
